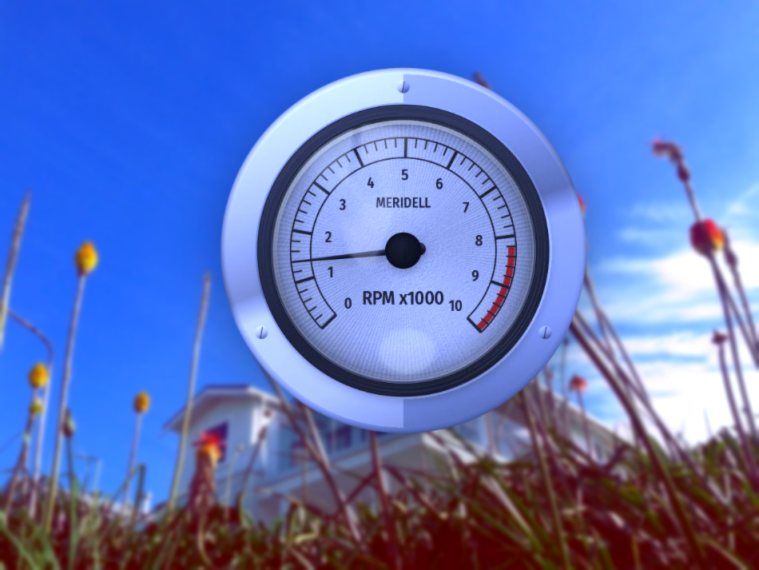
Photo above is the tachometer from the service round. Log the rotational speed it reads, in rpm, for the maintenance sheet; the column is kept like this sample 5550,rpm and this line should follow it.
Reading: 1400,rpm
